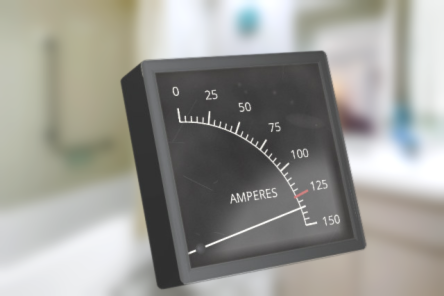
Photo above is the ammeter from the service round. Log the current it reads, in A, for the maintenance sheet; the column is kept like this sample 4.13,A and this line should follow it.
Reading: 135,A
